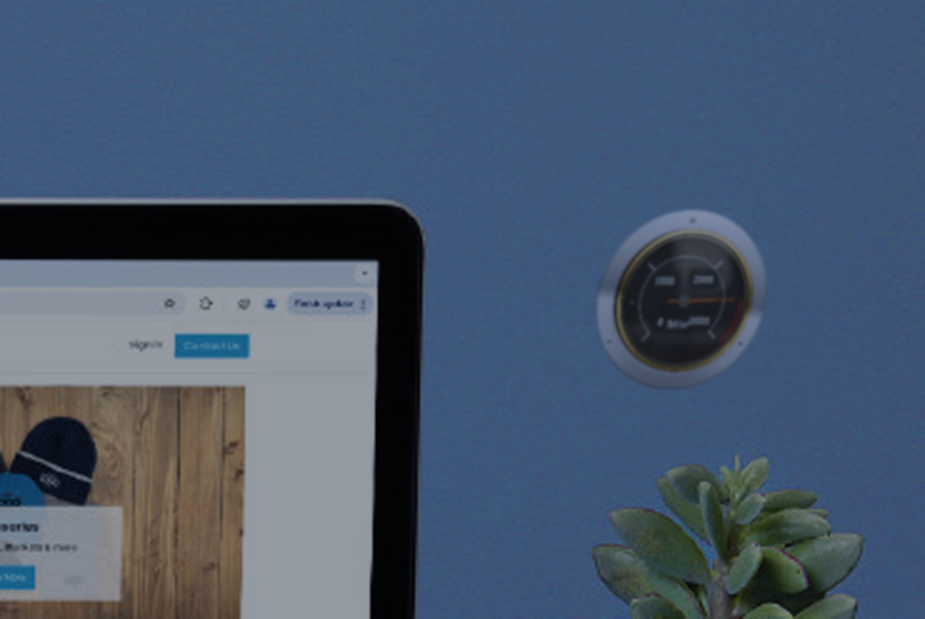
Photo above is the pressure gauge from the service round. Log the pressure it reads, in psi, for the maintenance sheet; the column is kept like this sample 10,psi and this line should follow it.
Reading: 2500,psi
